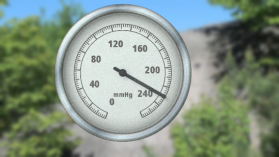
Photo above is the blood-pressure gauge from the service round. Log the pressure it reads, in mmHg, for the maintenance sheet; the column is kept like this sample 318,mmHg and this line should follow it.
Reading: 230,mmHg
